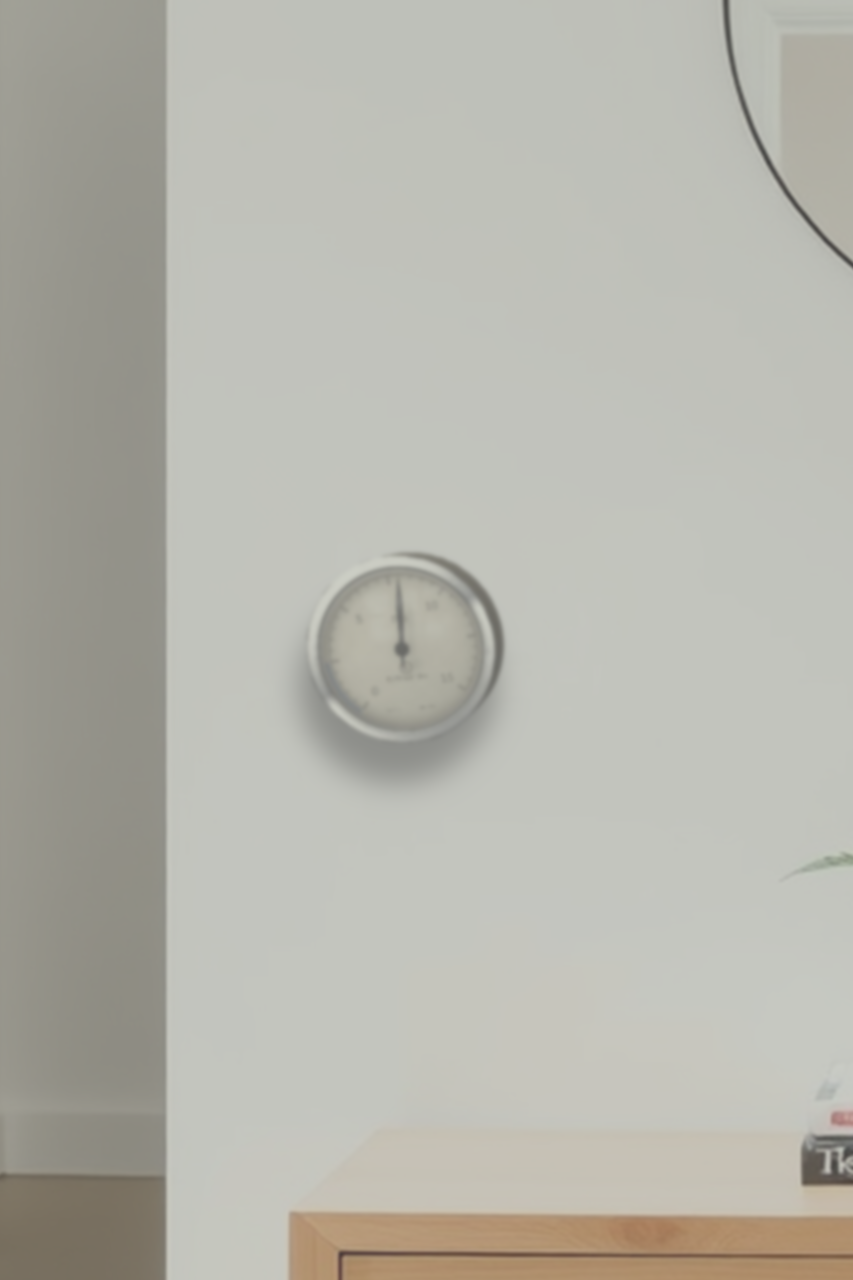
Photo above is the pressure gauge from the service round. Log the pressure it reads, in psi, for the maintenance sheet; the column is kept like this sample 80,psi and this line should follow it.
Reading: 8,psi
